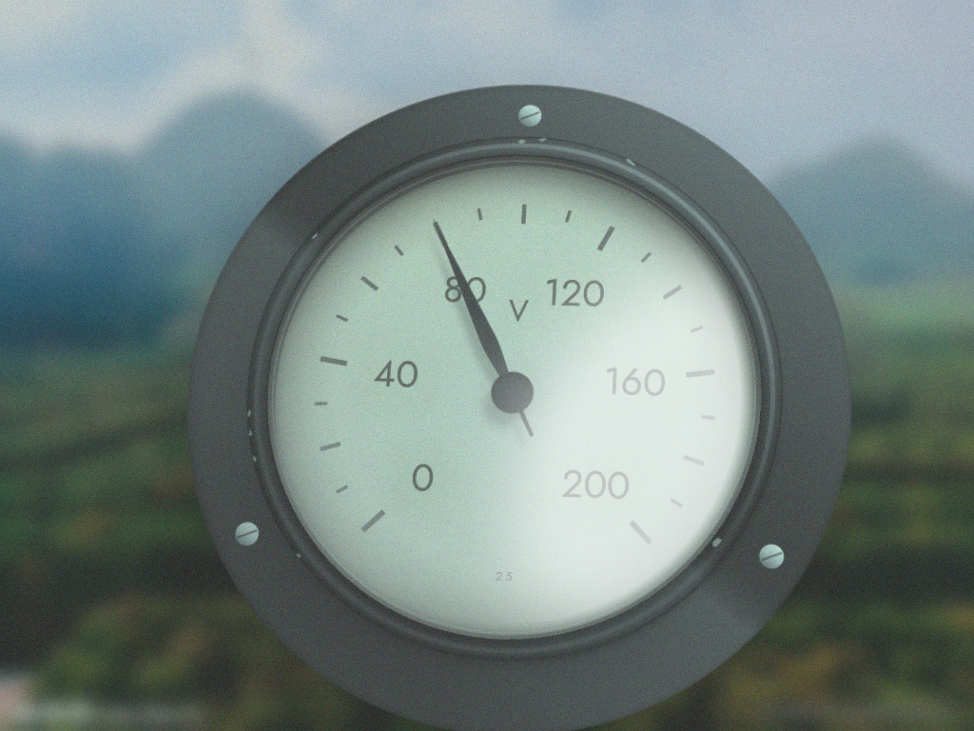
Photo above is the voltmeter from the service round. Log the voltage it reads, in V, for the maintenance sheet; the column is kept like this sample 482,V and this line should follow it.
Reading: 80,V
